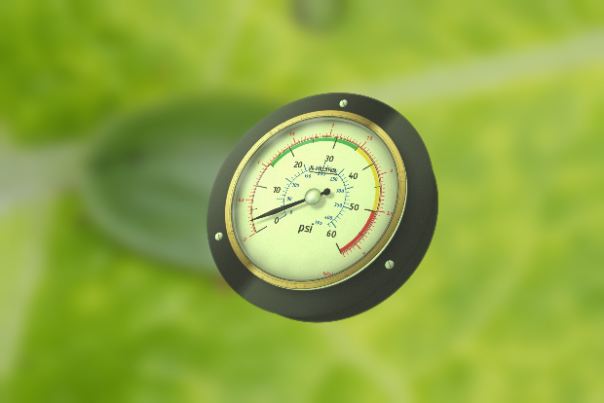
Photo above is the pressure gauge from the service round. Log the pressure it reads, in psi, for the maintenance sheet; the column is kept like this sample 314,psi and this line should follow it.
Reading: 2.5,psi
